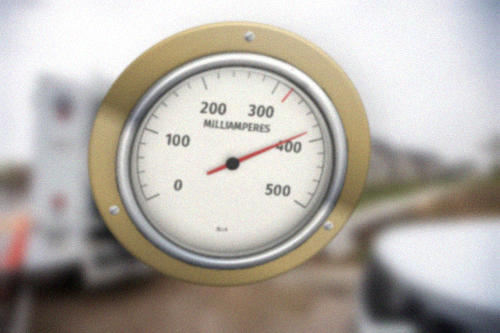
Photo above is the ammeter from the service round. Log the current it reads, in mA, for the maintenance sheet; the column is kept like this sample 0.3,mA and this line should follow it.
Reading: 380,mA
